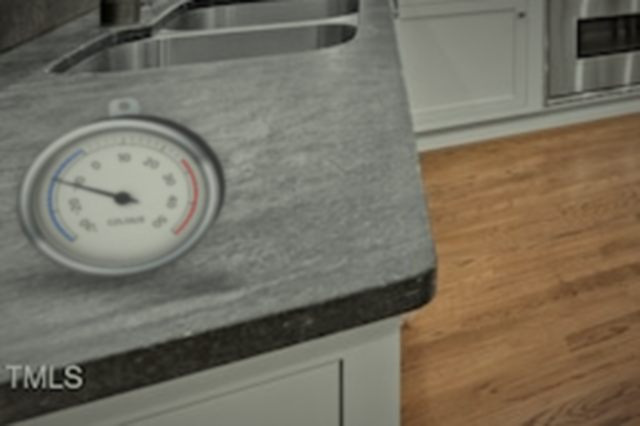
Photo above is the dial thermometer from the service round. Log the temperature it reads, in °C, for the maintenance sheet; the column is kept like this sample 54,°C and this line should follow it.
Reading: -10,°C
